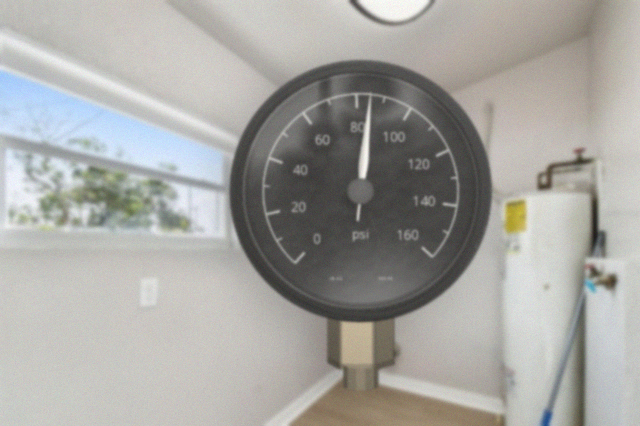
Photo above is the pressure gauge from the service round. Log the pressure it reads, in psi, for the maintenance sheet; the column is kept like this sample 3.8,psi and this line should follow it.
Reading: 85,psi
